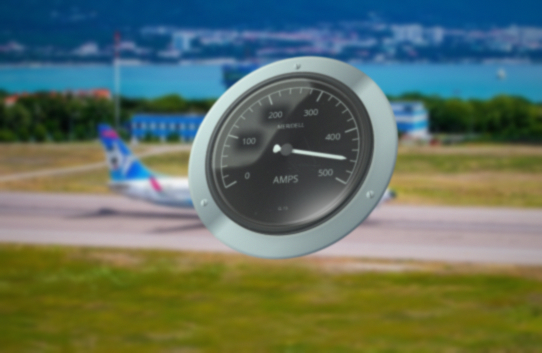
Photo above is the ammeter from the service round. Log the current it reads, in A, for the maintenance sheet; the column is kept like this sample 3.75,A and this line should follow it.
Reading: 460,A
